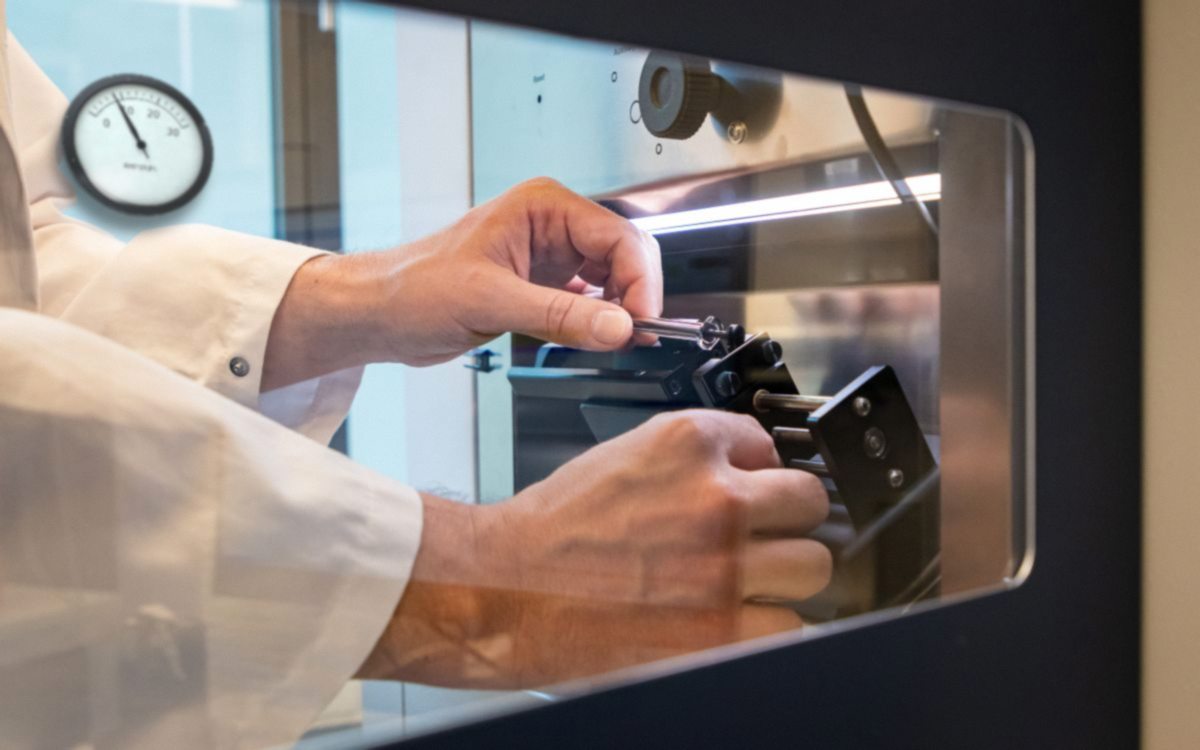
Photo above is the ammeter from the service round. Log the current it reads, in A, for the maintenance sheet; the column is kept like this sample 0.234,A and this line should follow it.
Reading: 8,A
